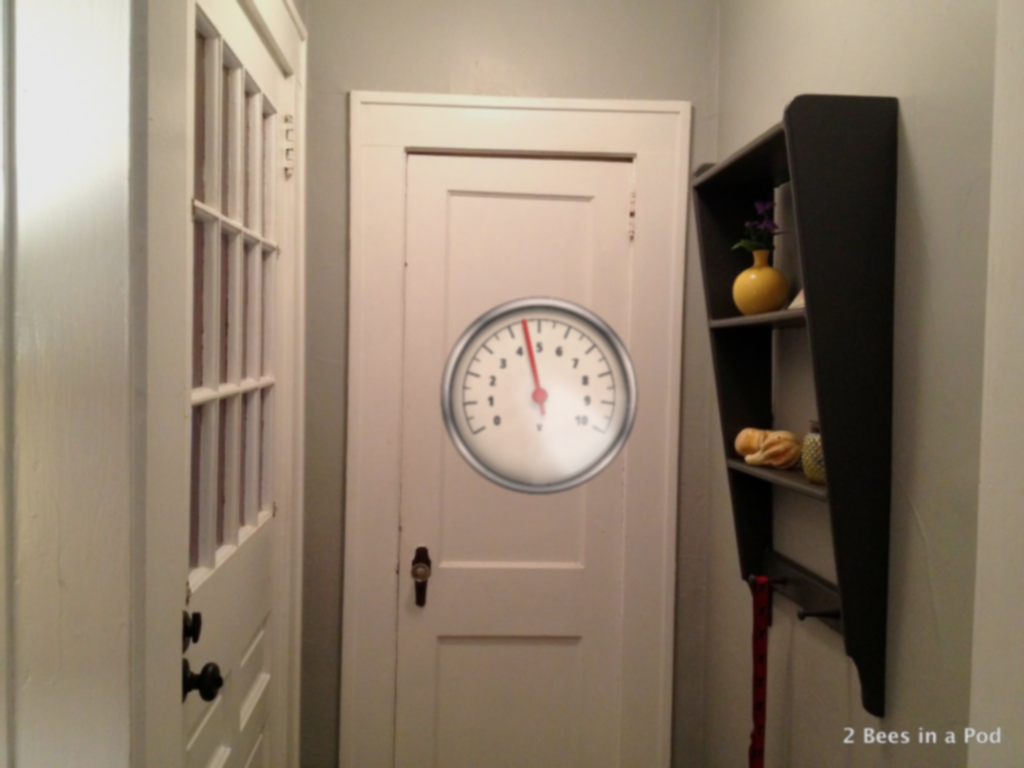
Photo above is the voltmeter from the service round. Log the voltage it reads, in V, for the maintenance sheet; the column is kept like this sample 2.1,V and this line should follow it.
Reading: 4.5,V
